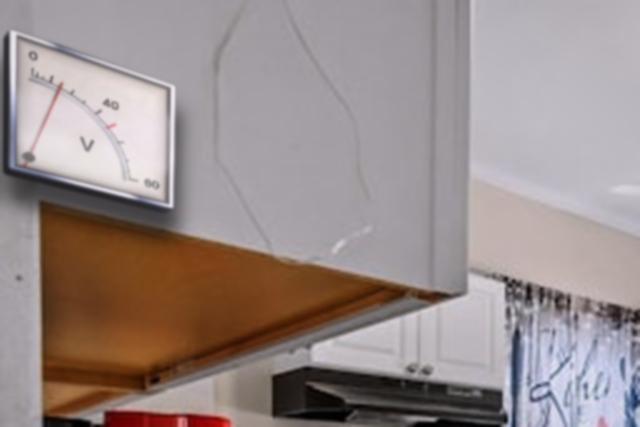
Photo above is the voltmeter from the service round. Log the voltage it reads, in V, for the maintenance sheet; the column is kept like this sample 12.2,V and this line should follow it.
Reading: 25,V
